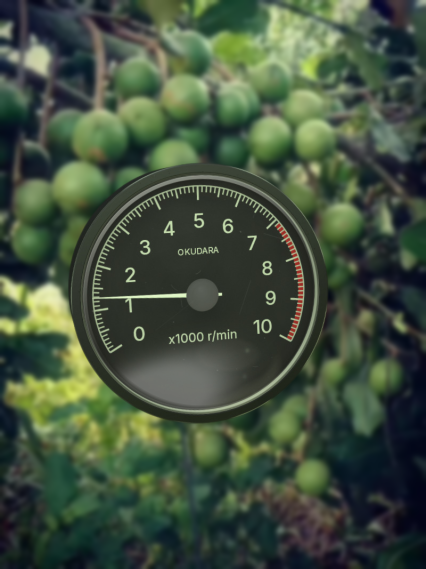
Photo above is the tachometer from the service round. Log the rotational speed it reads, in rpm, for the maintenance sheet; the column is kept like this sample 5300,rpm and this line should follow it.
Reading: 1300,rpm
